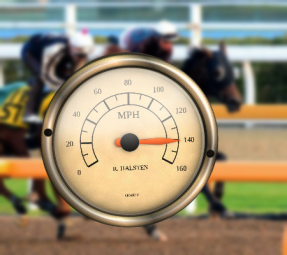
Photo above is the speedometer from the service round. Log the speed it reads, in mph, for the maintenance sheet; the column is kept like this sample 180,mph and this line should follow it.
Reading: 140,mph
